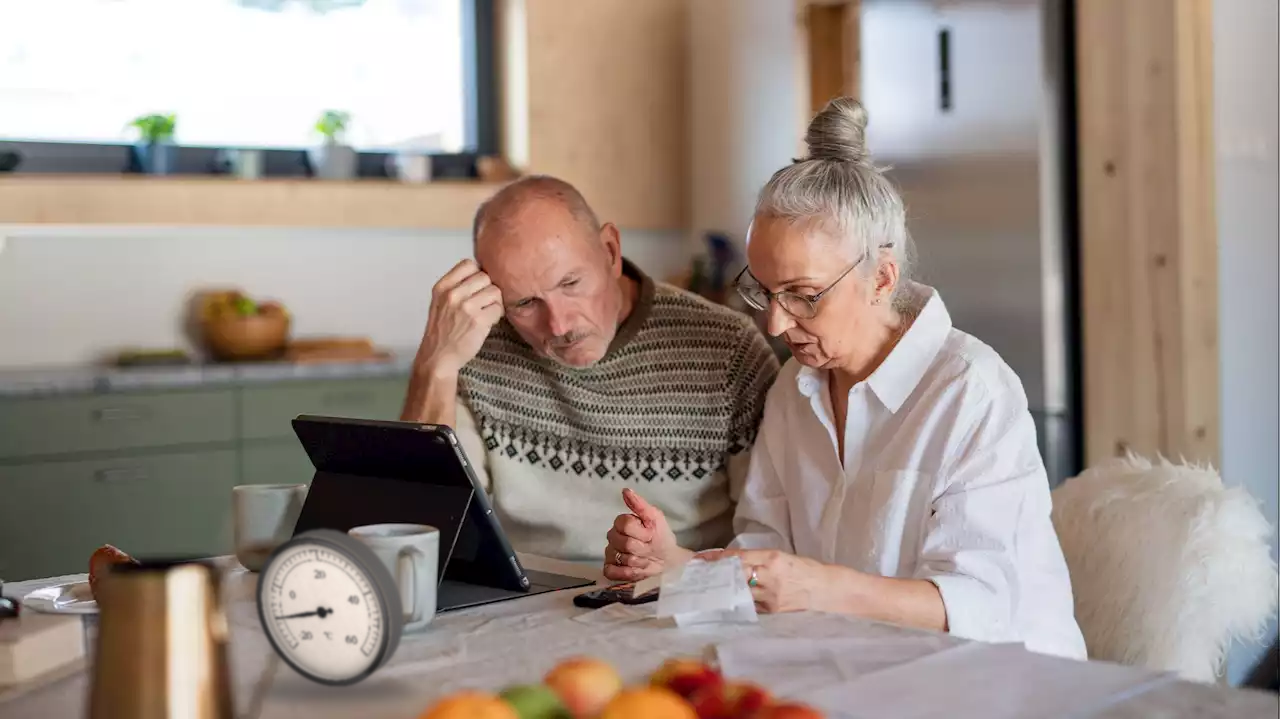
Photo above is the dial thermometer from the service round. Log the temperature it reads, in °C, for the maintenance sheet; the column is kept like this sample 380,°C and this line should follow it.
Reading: -10,°C
